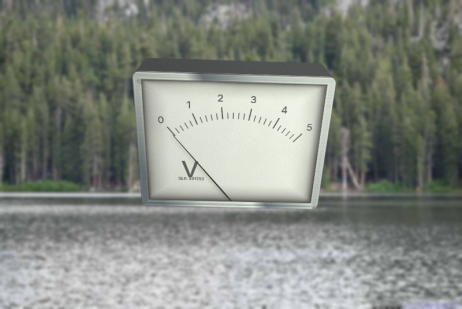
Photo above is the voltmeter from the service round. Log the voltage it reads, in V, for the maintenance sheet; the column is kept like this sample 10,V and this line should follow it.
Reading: 0,V
